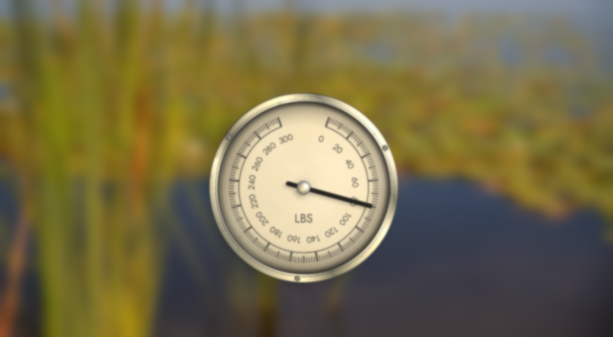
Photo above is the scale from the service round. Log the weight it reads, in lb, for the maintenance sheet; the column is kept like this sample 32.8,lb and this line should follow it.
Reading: 80,lb
